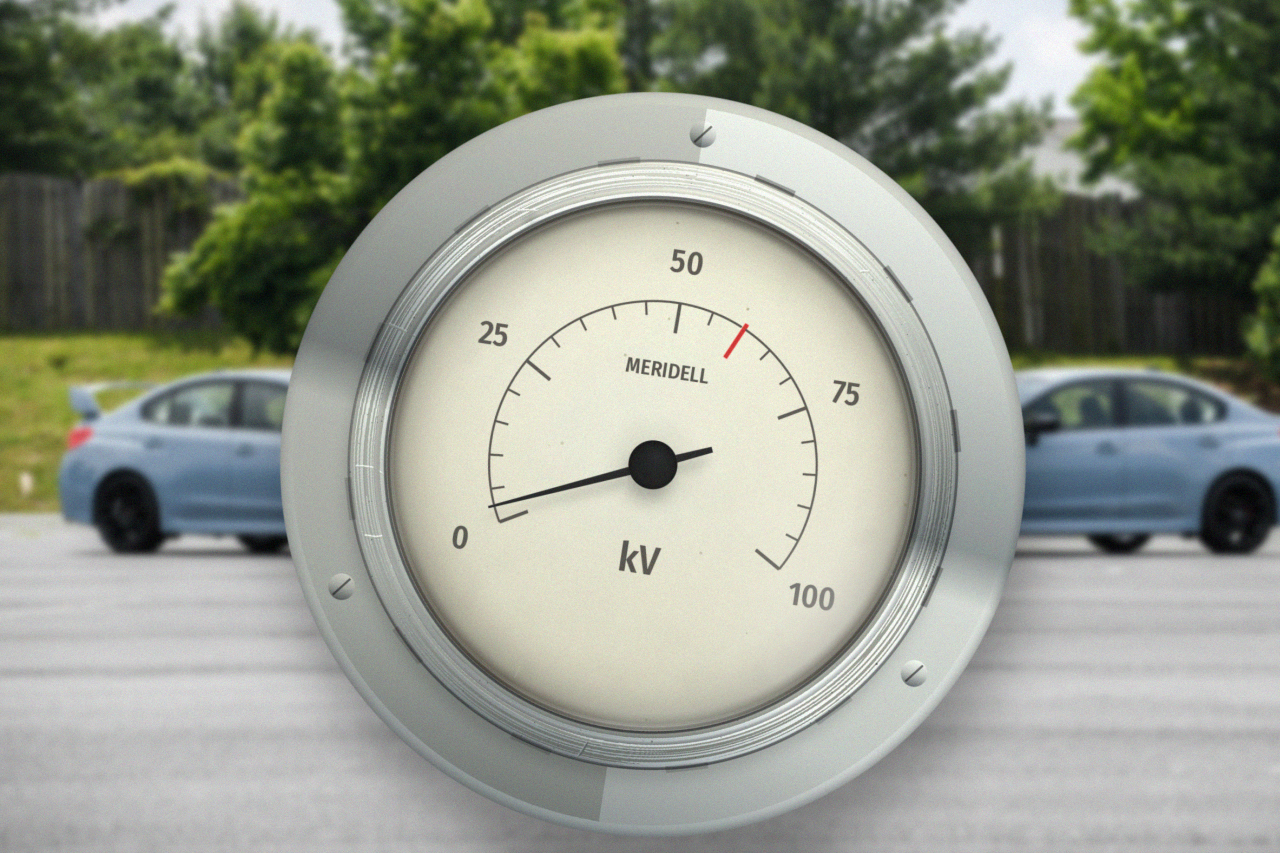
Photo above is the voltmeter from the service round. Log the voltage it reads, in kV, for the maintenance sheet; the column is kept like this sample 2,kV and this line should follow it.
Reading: 2.5,kV
